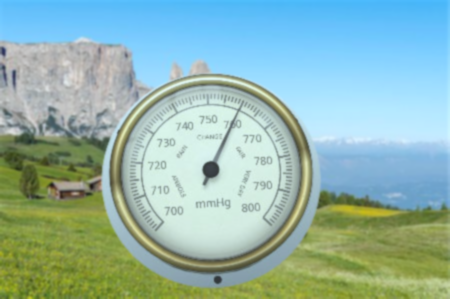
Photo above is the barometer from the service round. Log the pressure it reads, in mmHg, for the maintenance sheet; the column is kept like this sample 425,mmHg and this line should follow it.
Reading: 760,mmHg
